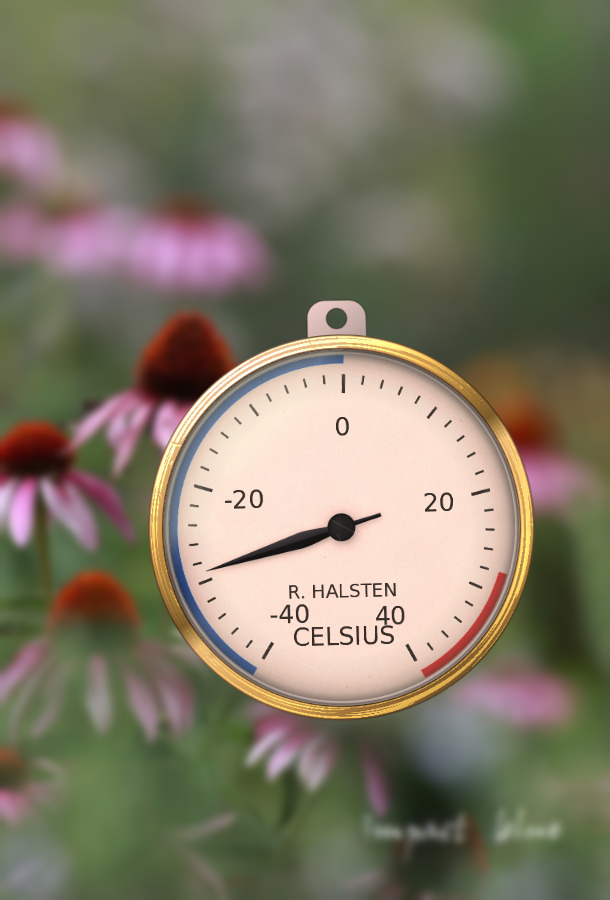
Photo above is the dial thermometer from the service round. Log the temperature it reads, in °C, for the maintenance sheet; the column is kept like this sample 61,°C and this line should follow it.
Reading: -29,°C
